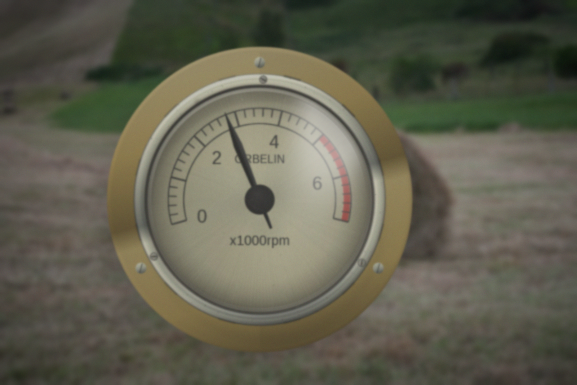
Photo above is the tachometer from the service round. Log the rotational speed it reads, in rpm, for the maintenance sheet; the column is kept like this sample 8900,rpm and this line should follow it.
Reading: 2800,rpm
